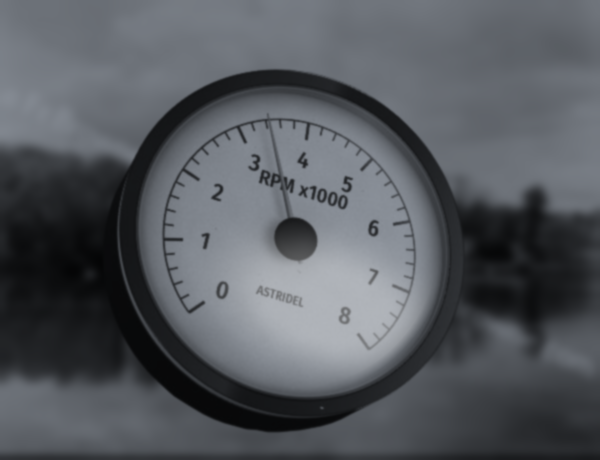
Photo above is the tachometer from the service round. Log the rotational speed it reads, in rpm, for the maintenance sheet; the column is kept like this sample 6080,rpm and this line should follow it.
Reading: 3400,rpm
